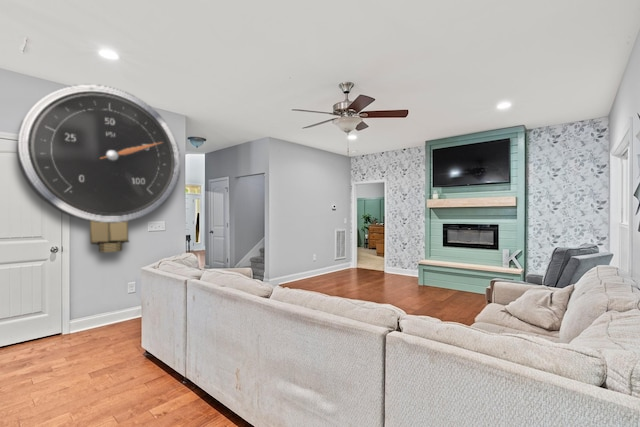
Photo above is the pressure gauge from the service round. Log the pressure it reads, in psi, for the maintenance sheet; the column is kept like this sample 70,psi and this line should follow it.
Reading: 75,psi
